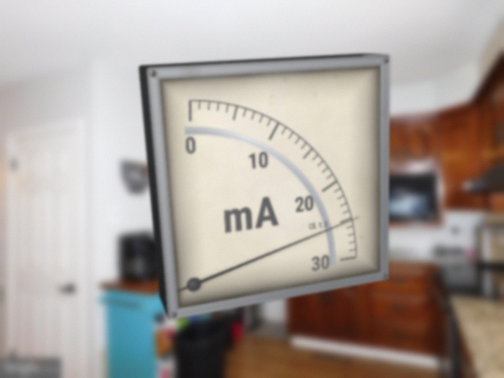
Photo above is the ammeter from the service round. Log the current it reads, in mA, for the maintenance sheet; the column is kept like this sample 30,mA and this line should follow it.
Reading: 25,mA
